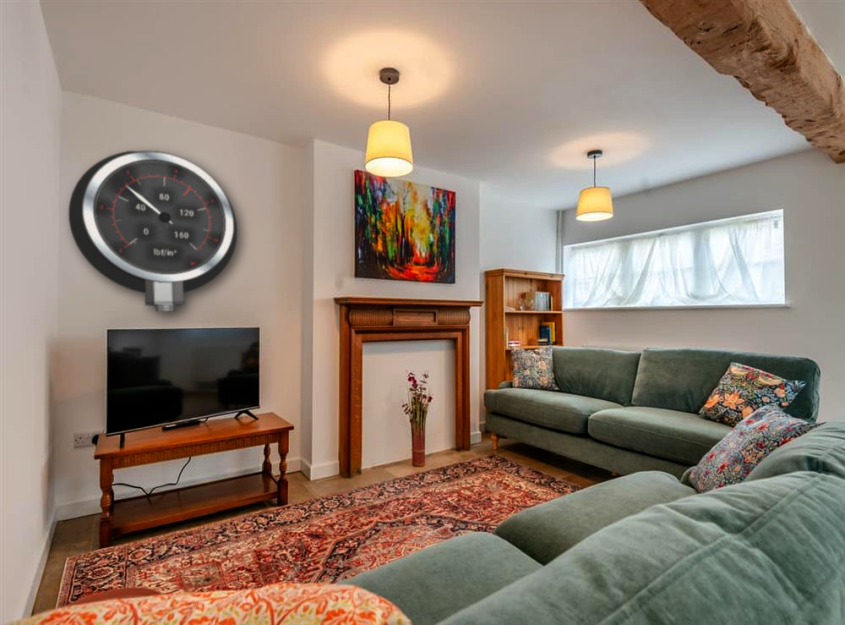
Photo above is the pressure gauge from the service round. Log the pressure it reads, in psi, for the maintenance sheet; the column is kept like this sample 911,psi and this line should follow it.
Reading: 50,psi
